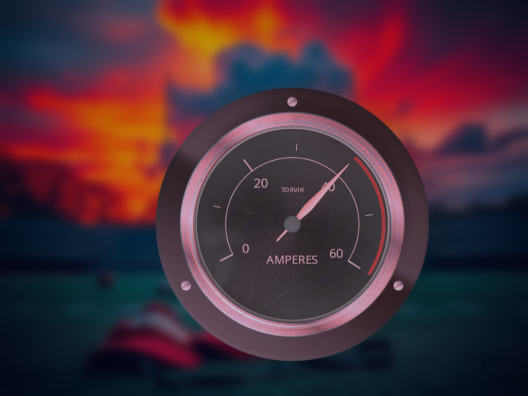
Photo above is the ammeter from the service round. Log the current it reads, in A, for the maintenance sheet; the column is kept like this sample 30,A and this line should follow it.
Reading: 40,A
